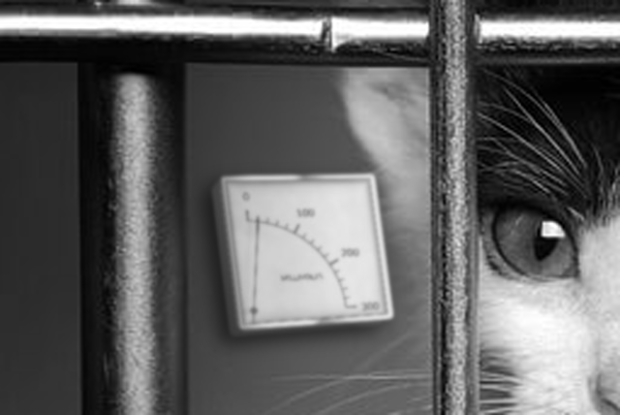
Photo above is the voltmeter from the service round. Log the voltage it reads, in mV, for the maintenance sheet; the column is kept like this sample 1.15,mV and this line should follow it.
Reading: 20,mV
